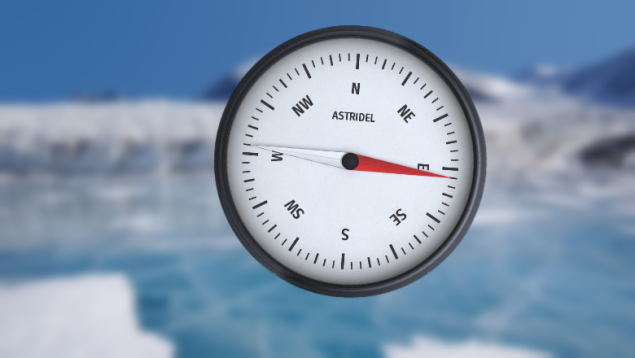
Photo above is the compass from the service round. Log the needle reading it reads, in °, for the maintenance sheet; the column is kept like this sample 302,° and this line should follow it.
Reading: 95,°
